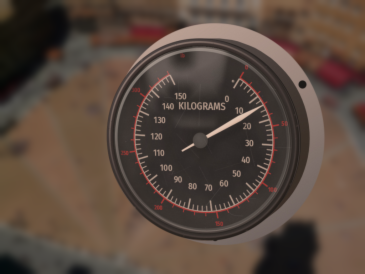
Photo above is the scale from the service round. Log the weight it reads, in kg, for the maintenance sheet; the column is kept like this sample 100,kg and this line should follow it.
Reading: 14,kg
